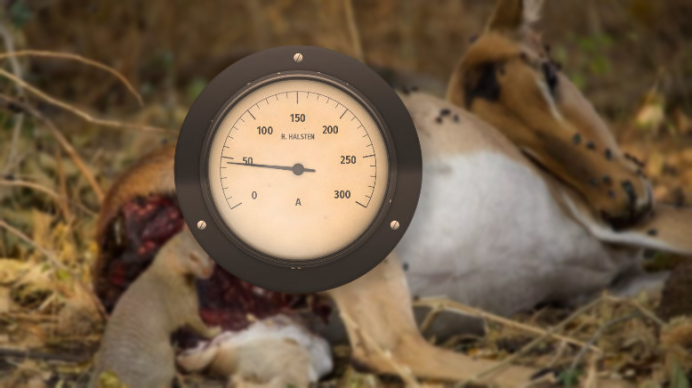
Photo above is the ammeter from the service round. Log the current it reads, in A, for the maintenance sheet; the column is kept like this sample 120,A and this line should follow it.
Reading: 45,A
